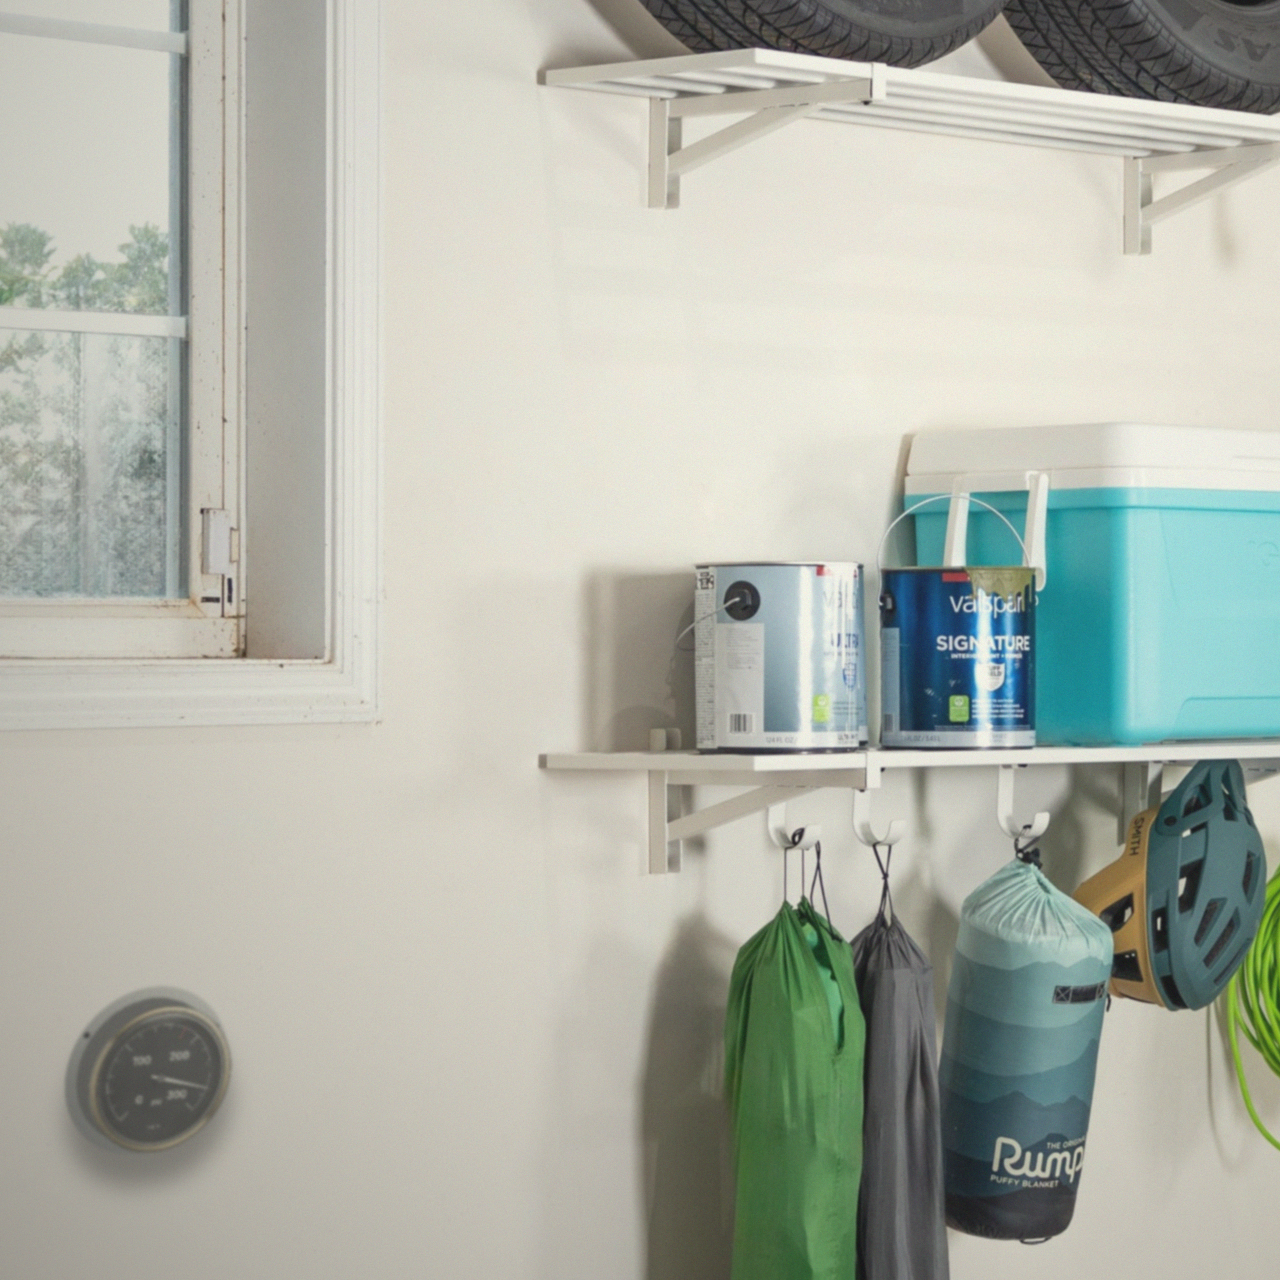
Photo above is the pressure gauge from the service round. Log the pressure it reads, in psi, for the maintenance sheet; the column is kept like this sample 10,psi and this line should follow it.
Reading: 270,psi
